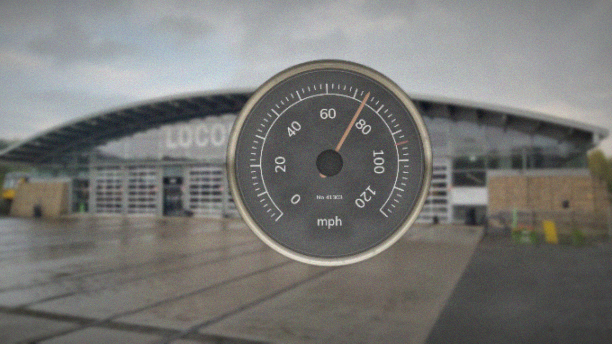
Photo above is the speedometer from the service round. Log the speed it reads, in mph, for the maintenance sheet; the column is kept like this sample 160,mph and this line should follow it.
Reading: 74,mph
